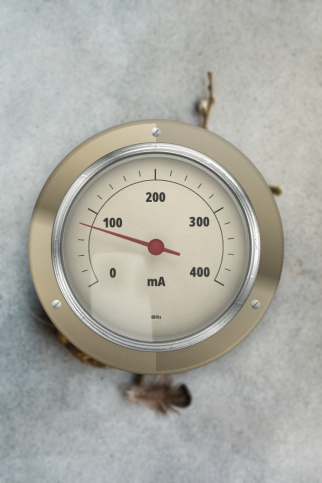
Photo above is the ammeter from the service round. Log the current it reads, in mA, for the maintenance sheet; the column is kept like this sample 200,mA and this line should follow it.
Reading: 80,mA
